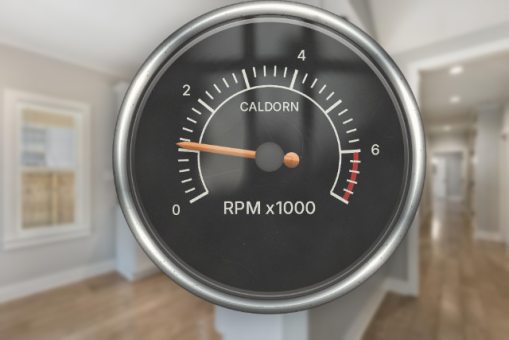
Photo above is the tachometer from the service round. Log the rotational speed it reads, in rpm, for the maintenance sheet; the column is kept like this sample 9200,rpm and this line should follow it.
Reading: 1100,rpm
